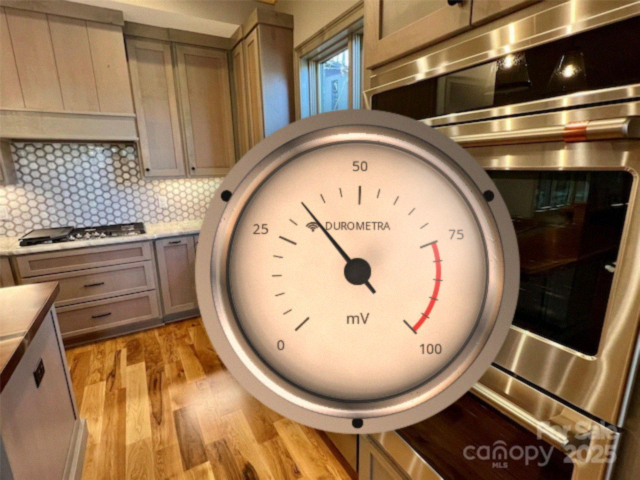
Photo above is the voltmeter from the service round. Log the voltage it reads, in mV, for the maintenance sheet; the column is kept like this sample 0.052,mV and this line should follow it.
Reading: 35,mV
